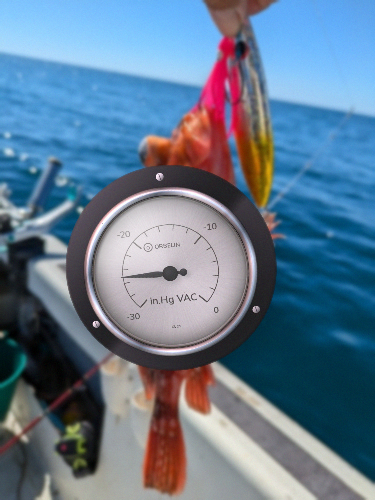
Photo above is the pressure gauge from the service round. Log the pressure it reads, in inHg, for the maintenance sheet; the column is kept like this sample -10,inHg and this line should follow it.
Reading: -25,inHg
